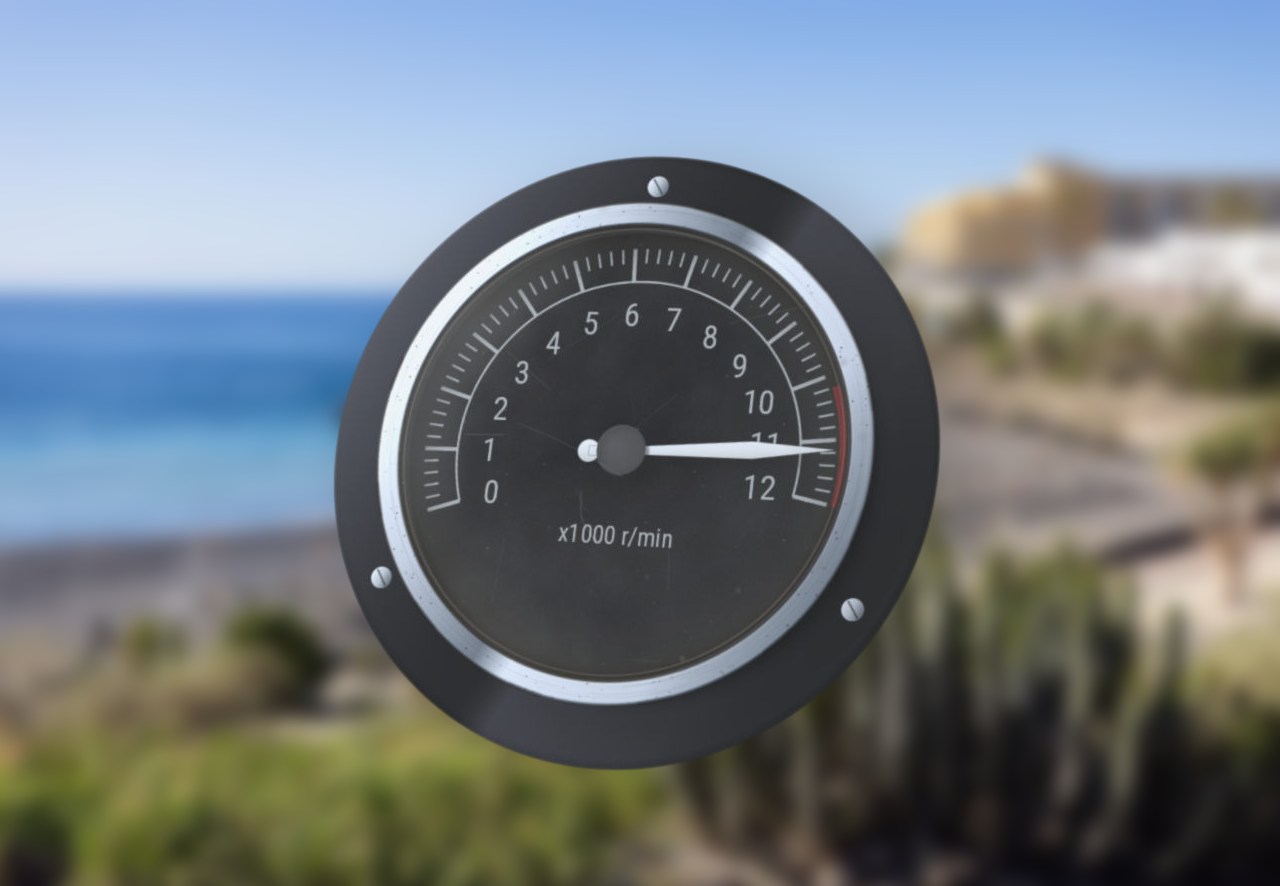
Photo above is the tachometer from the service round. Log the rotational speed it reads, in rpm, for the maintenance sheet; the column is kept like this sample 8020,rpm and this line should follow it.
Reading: 11200,rpm
